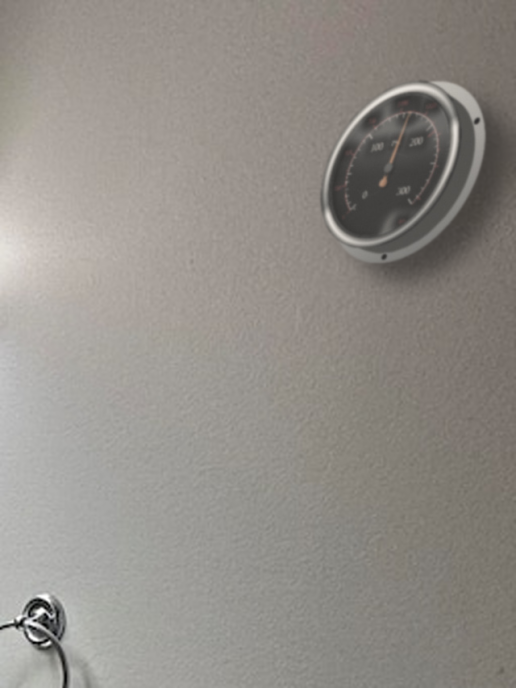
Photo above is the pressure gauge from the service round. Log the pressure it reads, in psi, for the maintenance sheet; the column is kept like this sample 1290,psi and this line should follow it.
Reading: 160,psi
